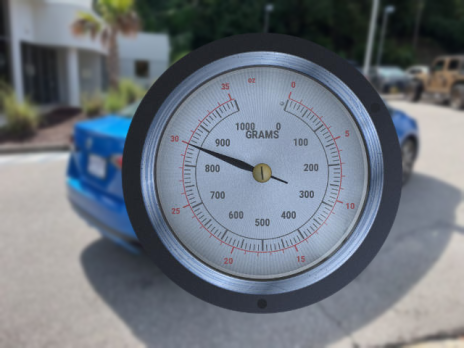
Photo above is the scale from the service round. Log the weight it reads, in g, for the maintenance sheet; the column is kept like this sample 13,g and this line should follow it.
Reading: 850,g
